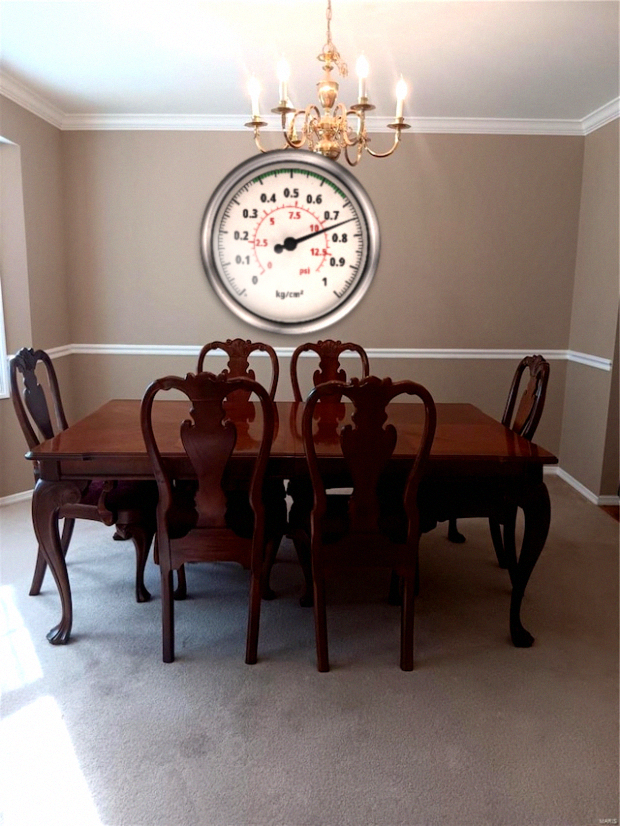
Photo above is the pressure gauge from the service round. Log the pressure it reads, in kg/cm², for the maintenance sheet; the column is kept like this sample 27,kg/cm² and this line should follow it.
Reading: 0.75,kg/cm²
